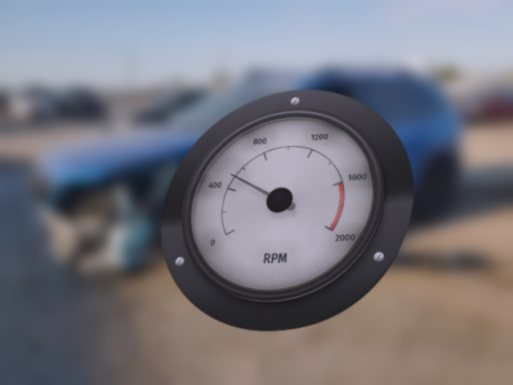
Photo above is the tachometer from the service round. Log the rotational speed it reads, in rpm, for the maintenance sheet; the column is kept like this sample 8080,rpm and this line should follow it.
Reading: 500,rpm
